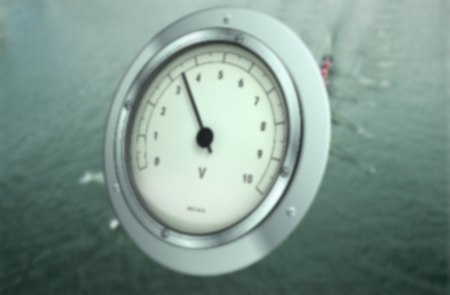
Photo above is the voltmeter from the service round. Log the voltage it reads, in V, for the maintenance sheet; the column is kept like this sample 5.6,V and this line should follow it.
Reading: 3.5,V
